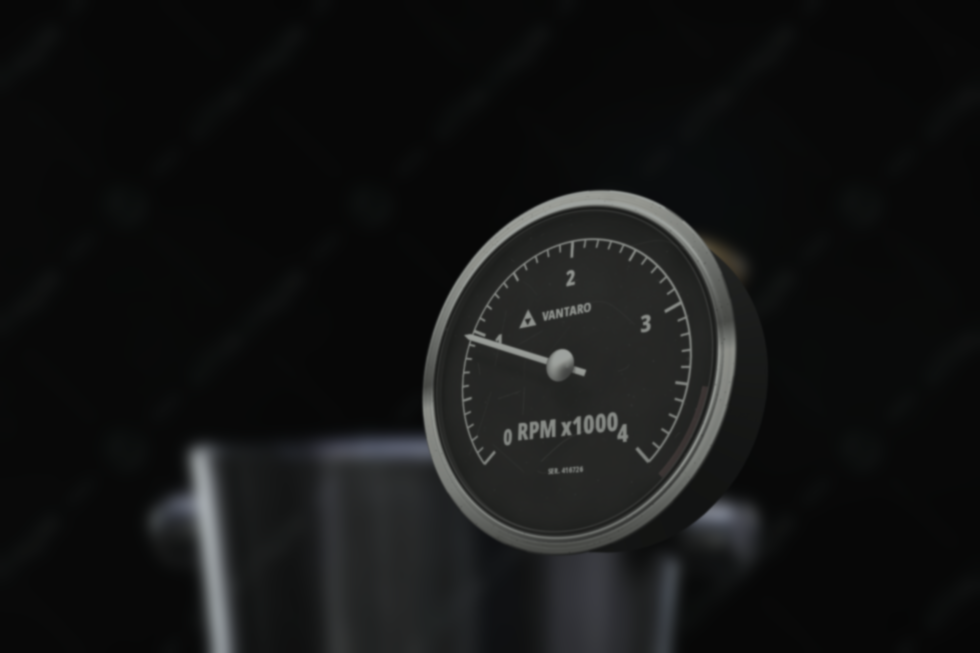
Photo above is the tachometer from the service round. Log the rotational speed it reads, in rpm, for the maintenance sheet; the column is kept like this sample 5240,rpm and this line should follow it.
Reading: 950,rpm
